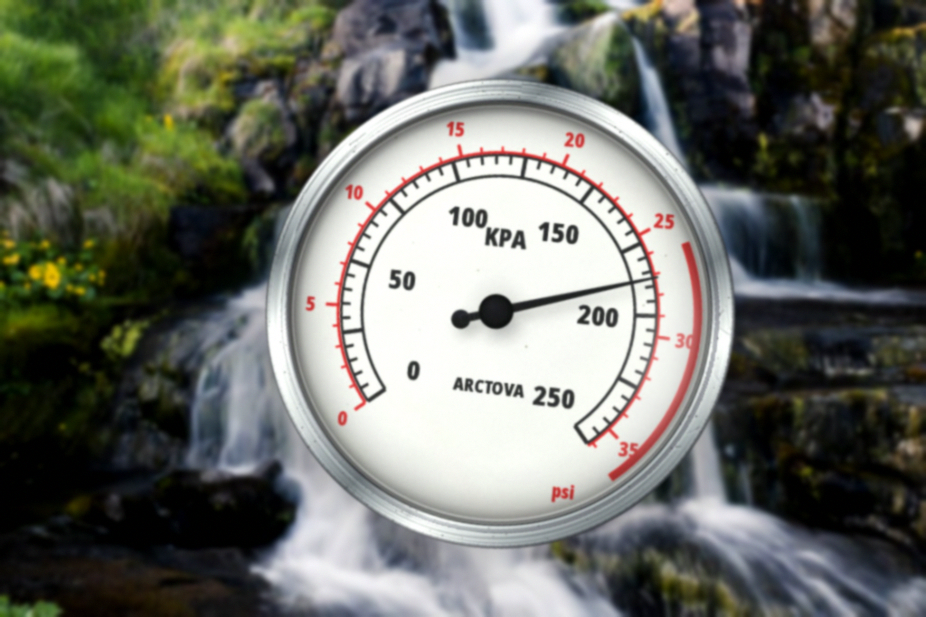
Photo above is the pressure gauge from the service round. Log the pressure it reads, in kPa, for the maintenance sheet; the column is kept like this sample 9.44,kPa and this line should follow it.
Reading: 187.5,kPa
